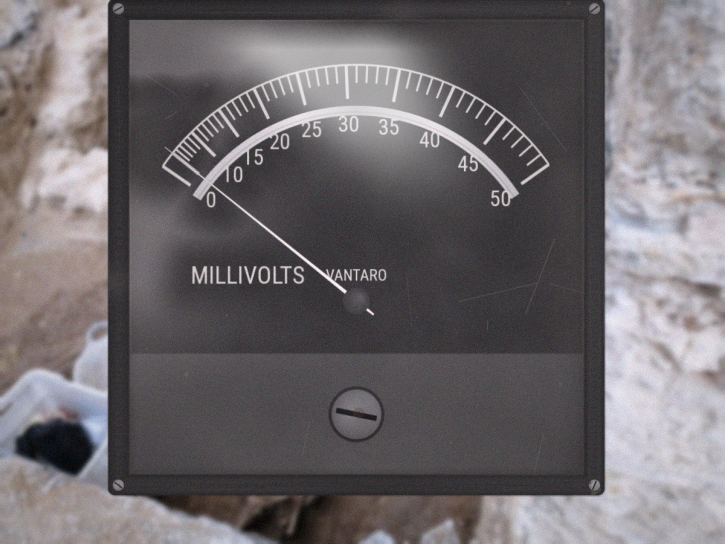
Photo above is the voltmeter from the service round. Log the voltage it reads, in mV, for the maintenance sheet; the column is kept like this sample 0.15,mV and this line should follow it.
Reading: 5,mV
